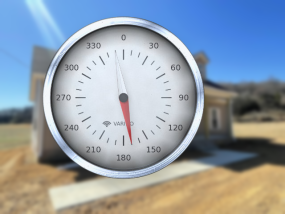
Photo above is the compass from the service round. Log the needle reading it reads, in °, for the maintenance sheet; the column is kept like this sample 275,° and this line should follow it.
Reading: 170,°
